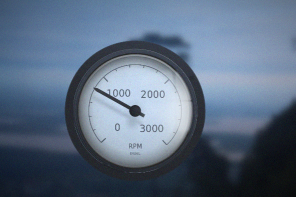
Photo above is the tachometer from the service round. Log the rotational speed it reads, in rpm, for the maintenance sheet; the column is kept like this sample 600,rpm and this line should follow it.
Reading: 800,rpm
